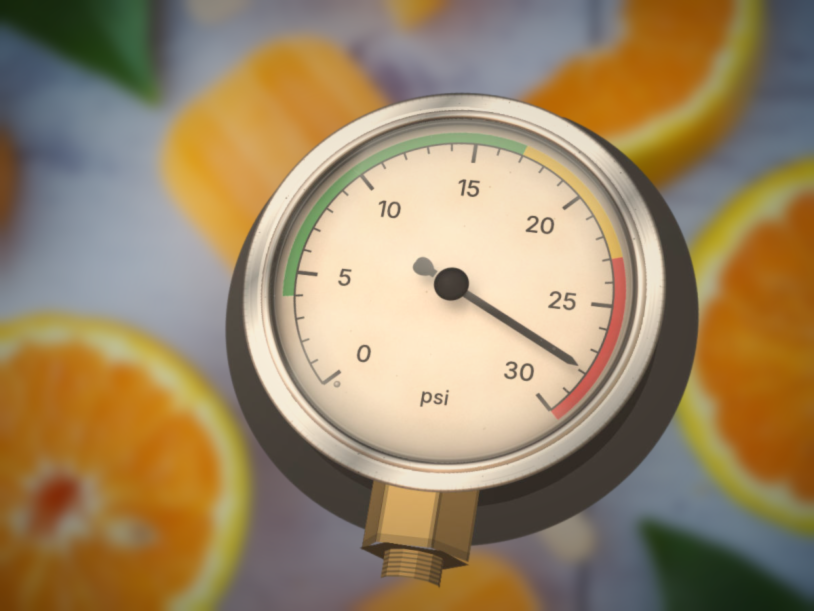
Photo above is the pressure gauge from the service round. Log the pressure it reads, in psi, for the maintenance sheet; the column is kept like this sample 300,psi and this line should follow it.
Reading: 28,psi
